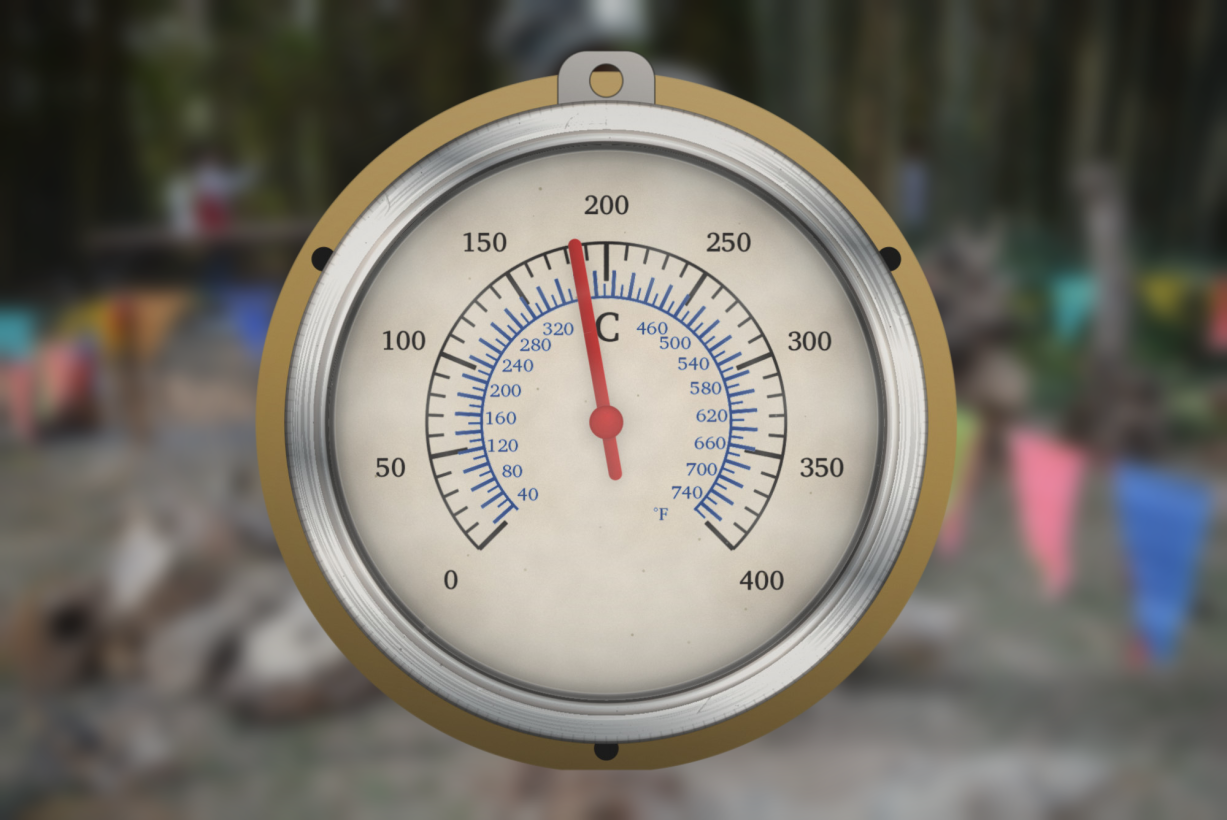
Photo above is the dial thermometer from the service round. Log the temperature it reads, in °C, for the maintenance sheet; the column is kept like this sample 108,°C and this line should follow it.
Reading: 185,°C
